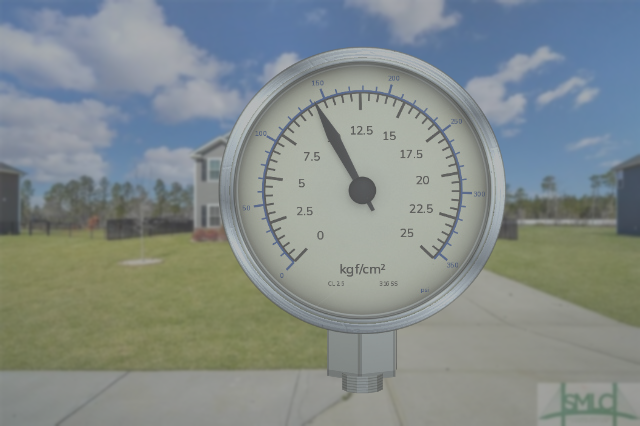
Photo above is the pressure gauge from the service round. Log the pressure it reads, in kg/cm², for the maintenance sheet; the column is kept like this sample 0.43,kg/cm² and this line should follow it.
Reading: 10,kg/cm²
